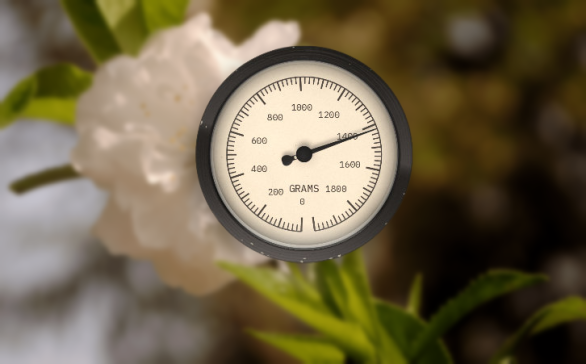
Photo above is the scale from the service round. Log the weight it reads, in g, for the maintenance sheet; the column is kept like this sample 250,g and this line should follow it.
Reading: 1420,g
